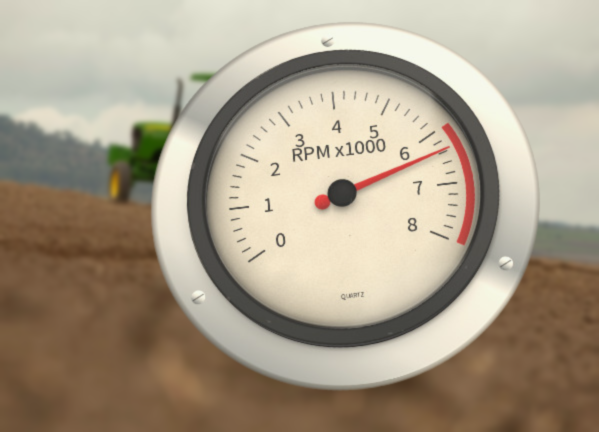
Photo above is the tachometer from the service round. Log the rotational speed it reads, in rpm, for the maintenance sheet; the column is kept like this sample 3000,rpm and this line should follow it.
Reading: 6400,rpm
